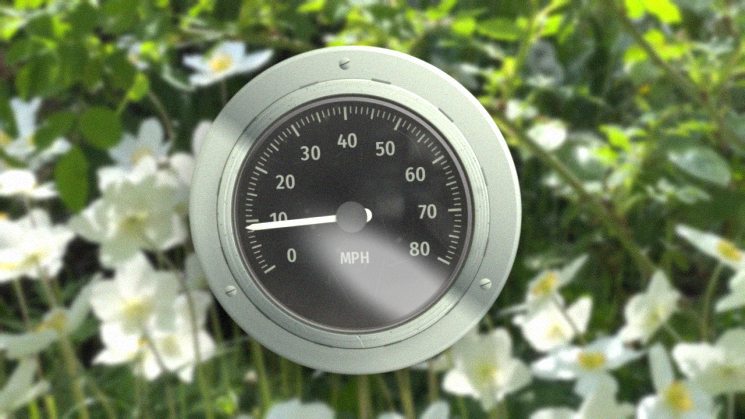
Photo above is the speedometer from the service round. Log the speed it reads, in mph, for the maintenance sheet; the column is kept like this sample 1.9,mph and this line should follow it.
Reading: 9,mph
